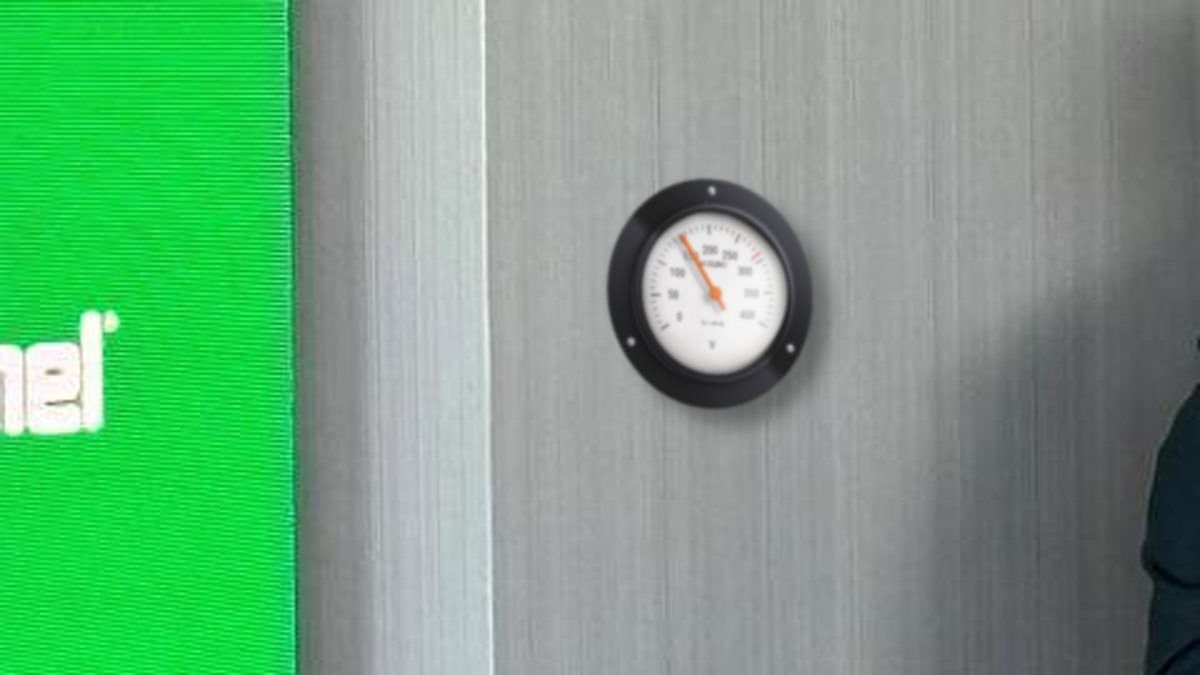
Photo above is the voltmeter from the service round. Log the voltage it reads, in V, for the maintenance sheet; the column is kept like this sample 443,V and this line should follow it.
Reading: 150,V
